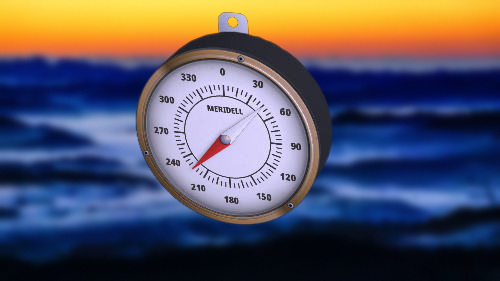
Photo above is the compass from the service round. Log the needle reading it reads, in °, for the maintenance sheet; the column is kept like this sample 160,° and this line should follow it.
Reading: 225,°
